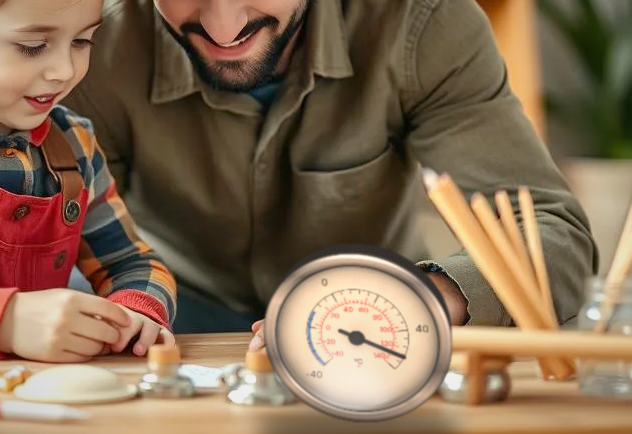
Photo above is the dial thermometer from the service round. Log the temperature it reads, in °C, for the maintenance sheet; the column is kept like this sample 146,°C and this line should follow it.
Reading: 52,°C
